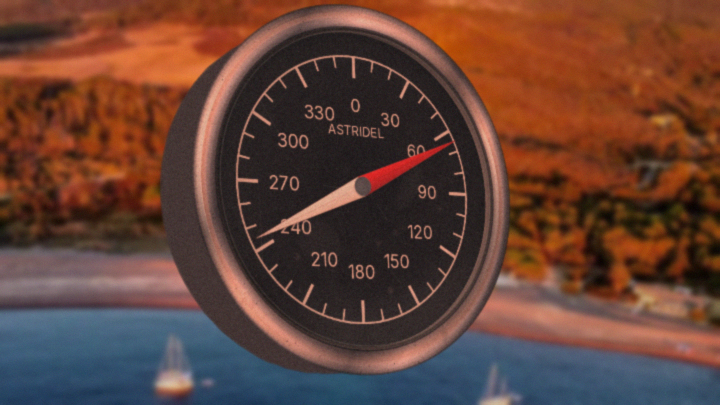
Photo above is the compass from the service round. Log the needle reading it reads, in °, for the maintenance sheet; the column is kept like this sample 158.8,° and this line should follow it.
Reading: 65,°
